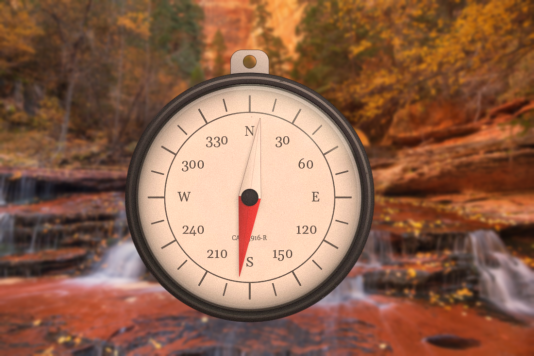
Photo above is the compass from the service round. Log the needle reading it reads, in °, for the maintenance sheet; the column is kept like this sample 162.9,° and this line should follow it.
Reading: 187.5,°
